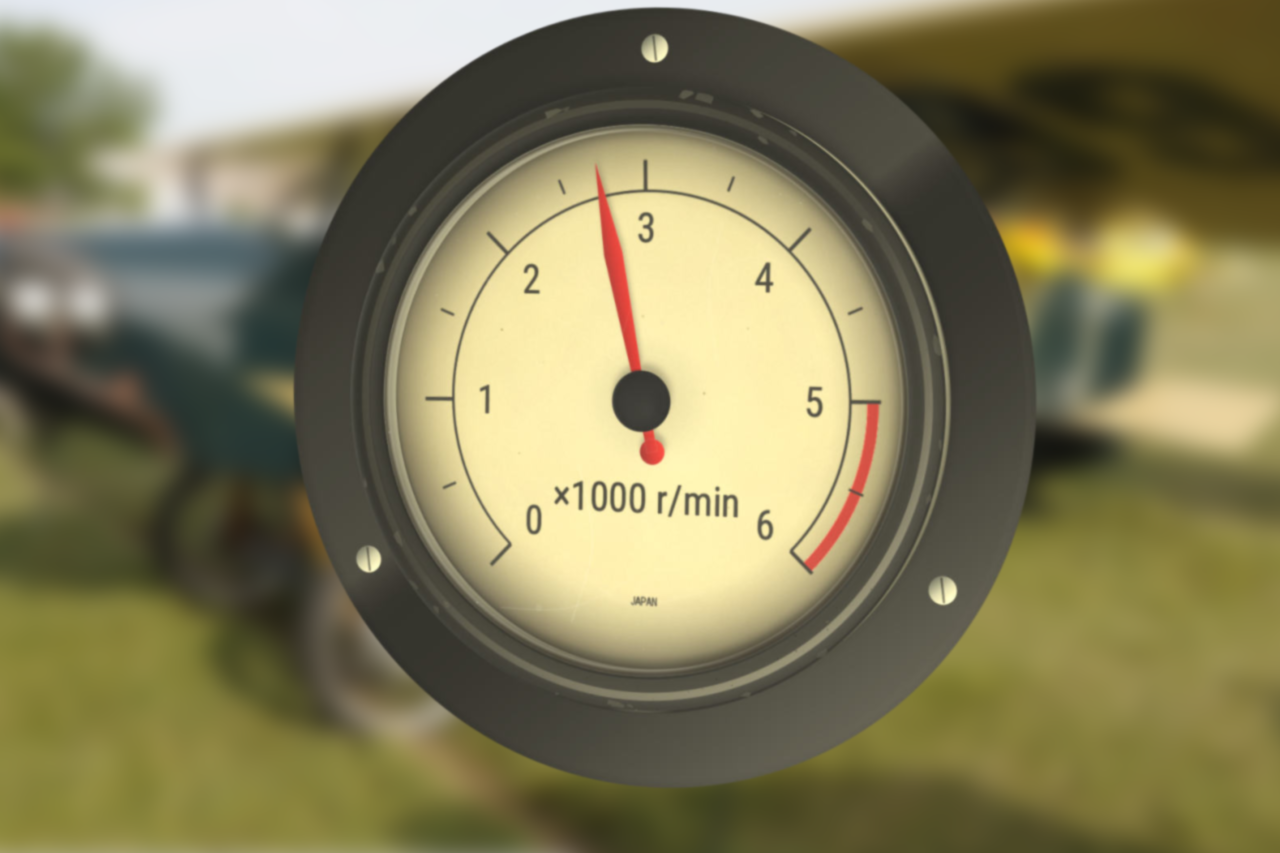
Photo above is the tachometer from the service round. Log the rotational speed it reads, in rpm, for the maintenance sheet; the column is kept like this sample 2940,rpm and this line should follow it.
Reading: 2750,rpm
